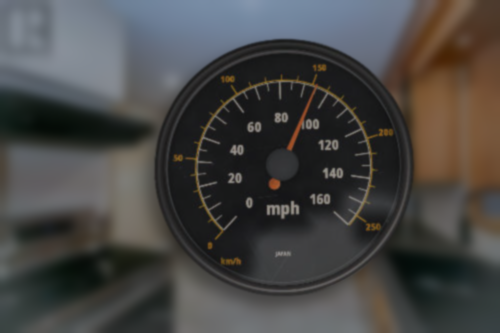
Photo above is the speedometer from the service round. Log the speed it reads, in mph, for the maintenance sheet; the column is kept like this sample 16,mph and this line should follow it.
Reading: 95,mph
